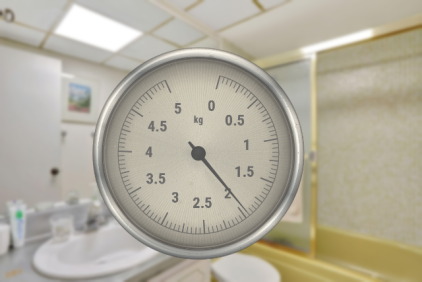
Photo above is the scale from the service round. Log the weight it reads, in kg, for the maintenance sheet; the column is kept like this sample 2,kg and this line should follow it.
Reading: 1.95,kg
